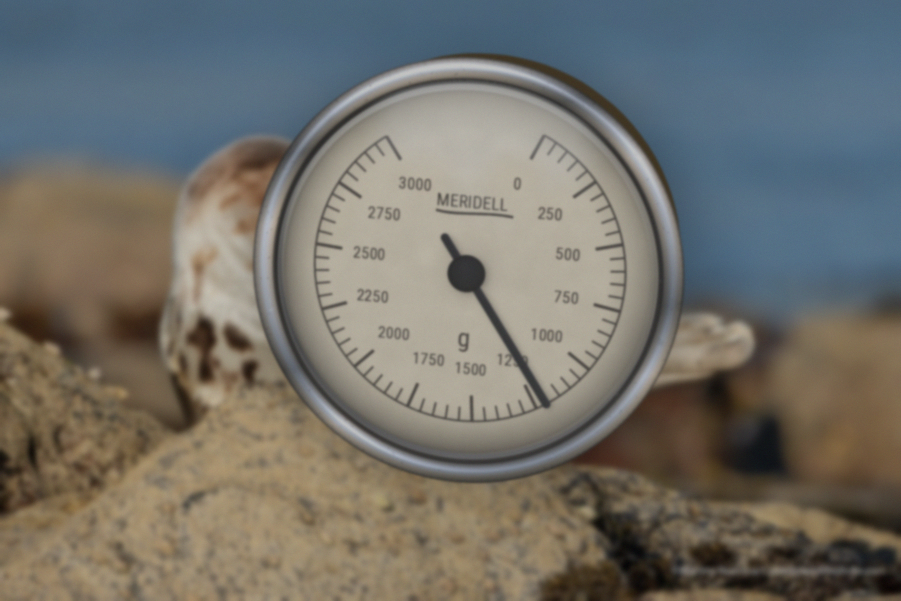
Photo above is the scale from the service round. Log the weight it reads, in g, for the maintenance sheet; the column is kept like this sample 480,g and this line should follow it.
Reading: 1200,g
